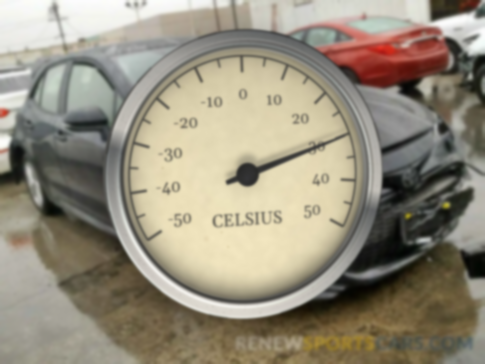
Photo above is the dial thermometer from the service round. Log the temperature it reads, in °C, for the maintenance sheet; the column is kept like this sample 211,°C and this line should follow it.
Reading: 30,°C
